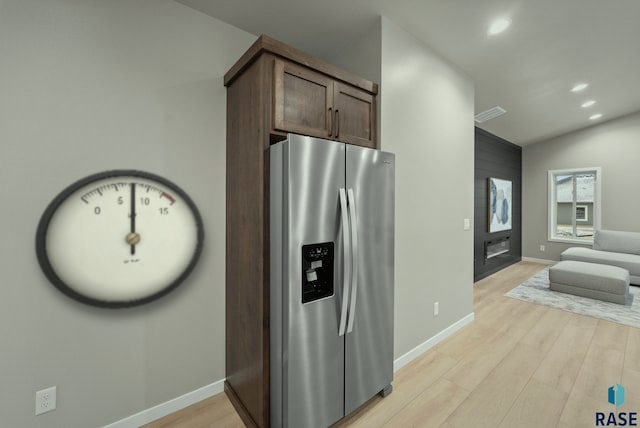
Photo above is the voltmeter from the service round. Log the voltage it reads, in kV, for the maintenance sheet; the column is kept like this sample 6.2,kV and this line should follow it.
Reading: 7.5,kV
